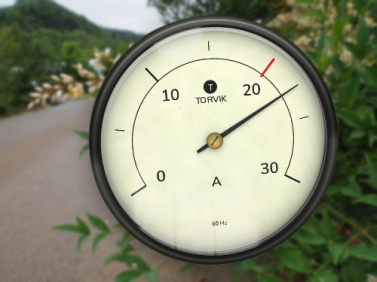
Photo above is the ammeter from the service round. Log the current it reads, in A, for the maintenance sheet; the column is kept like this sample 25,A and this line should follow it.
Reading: 22.5,A
